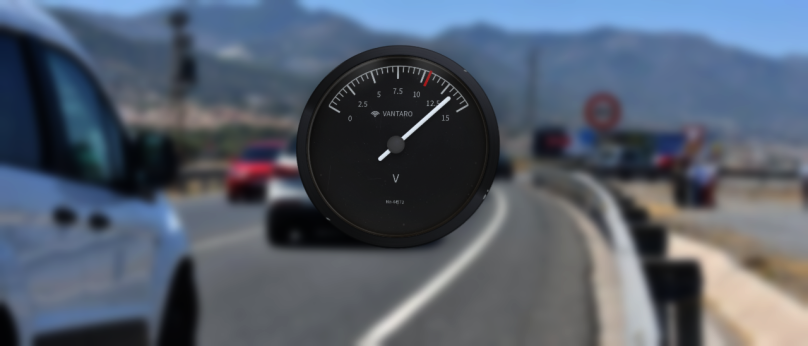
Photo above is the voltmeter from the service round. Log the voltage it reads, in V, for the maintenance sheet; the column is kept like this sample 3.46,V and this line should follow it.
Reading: 13.5,V
